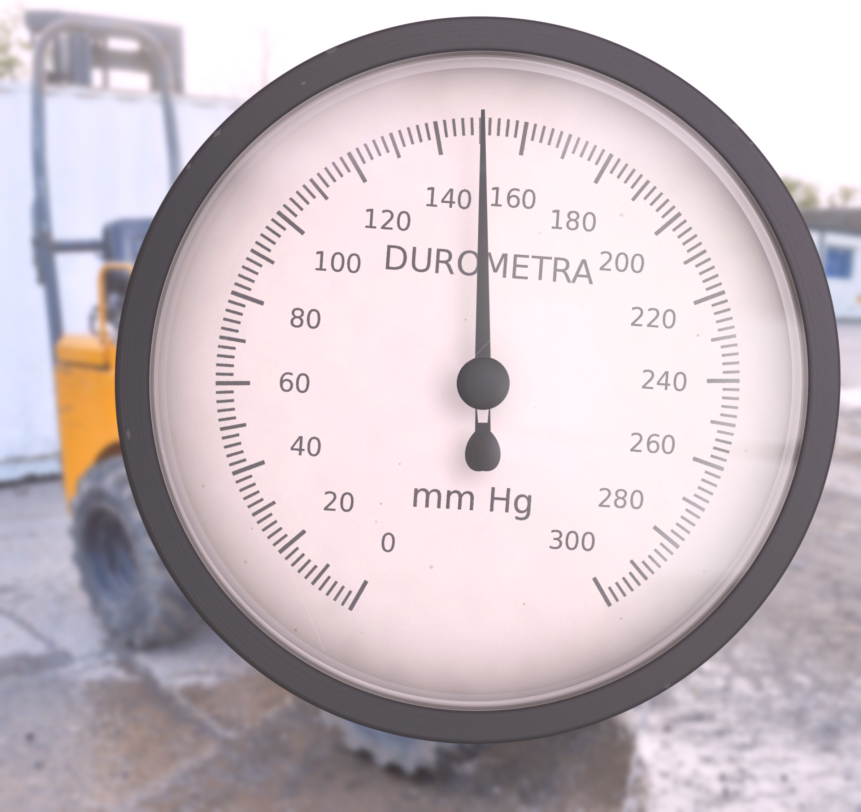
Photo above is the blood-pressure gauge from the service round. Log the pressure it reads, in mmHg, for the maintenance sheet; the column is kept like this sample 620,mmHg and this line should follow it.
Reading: 150,mmHg
